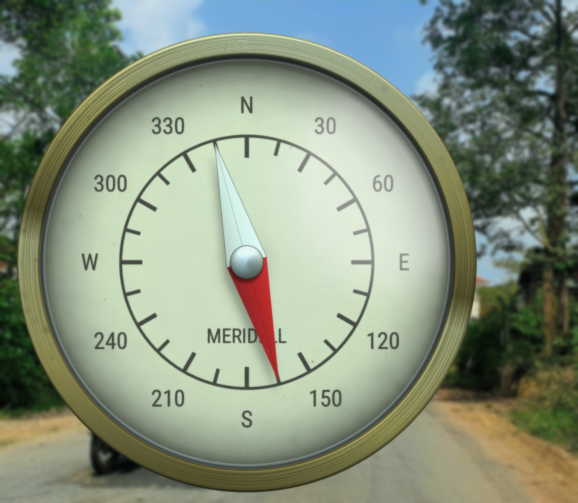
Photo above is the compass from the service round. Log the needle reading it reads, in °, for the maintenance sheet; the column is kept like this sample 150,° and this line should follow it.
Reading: 165,°
